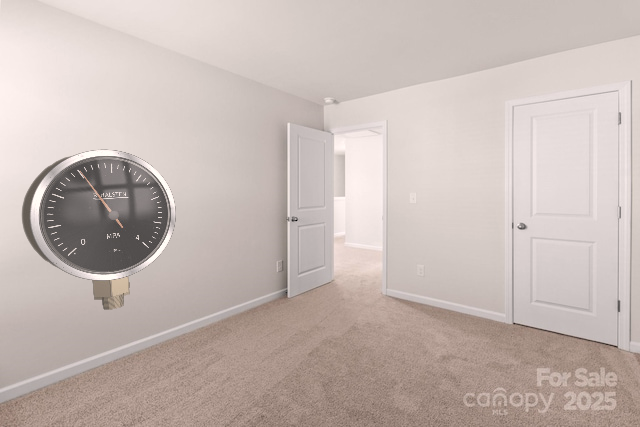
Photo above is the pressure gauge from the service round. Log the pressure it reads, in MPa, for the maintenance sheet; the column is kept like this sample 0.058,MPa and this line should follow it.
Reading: 1.5,MPa
